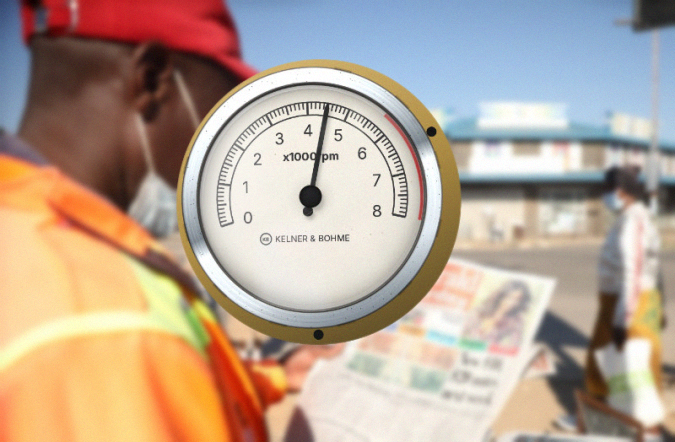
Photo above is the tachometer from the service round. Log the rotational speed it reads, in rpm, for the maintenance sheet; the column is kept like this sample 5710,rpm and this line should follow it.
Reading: 4500,rpm
